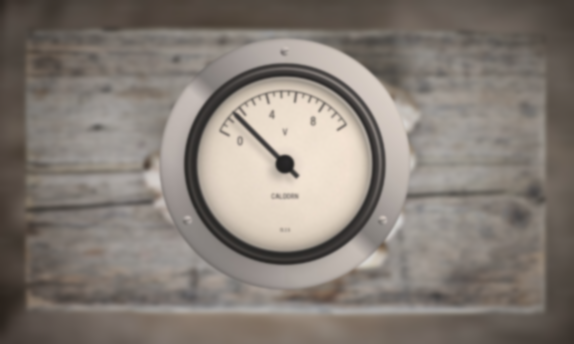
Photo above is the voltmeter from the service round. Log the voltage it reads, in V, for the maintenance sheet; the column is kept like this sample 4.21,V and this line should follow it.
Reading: 1.5,V
